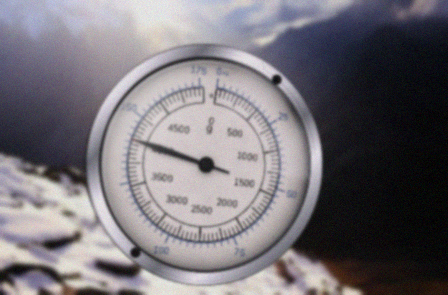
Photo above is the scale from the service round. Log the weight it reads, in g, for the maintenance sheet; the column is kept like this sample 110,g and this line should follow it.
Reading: 4000,g
